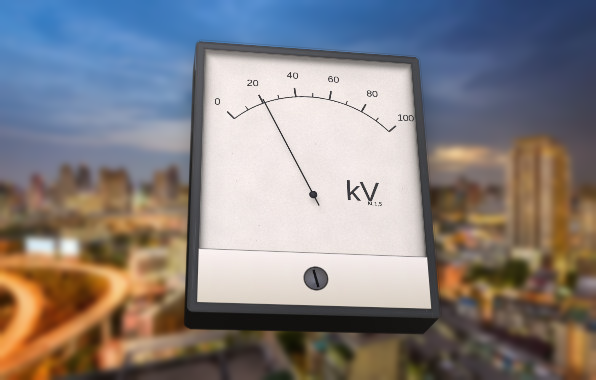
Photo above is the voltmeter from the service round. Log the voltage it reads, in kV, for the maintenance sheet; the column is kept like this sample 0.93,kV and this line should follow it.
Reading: 20,kV
